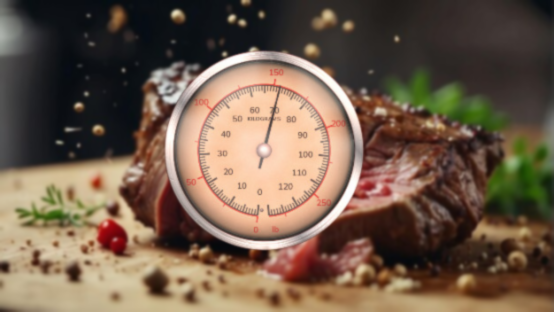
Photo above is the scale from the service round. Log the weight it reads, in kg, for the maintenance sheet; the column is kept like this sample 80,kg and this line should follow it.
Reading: 70,kg
